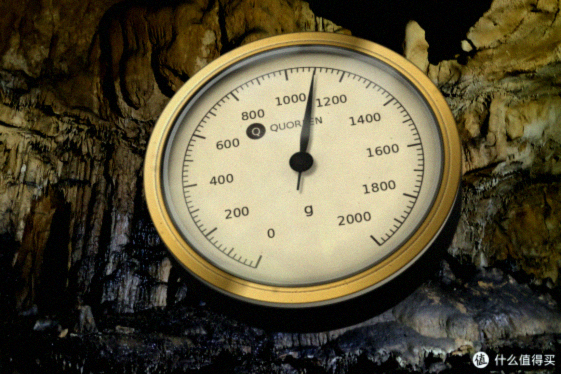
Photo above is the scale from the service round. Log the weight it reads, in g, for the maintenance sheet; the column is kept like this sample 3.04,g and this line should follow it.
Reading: 1100,g
